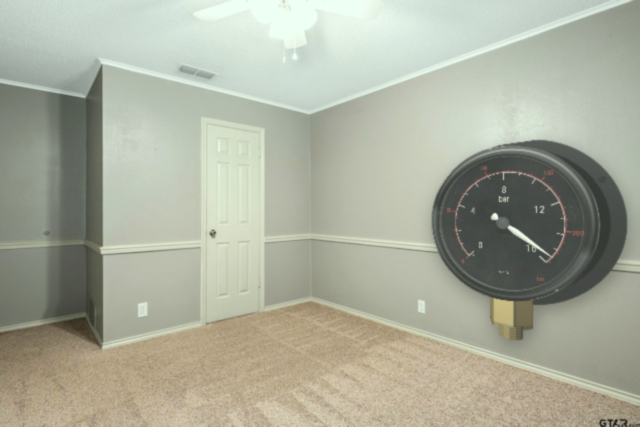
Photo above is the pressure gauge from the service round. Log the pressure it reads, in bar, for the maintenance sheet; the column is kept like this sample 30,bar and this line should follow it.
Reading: 15.5,bar
